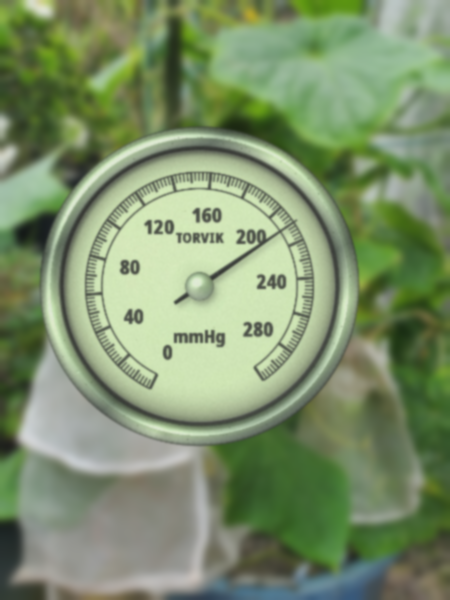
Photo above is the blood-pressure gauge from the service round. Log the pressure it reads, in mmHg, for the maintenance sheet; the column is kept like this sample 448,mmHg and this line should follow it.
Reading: 210,mmHg
